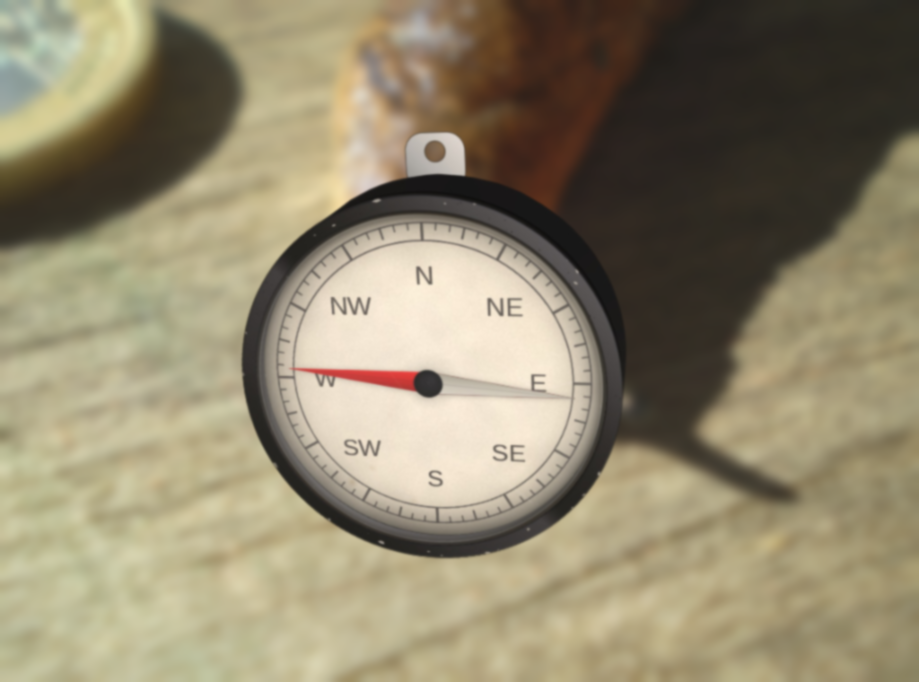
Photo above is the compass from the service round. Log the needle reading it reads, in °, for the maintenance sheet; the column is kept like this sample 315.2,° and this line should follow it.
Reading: 275,°
